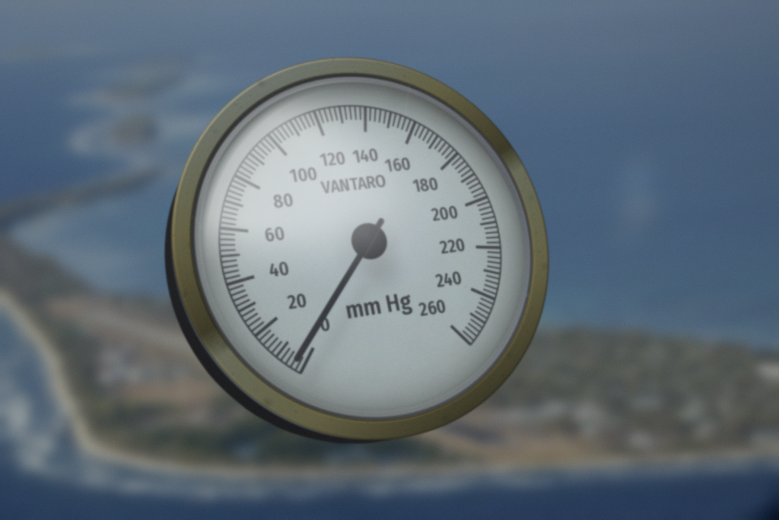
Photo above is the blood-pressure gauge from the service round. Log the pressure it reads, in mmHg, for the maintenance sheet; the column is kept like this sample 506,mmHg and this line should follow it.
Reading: 4,mmHg
